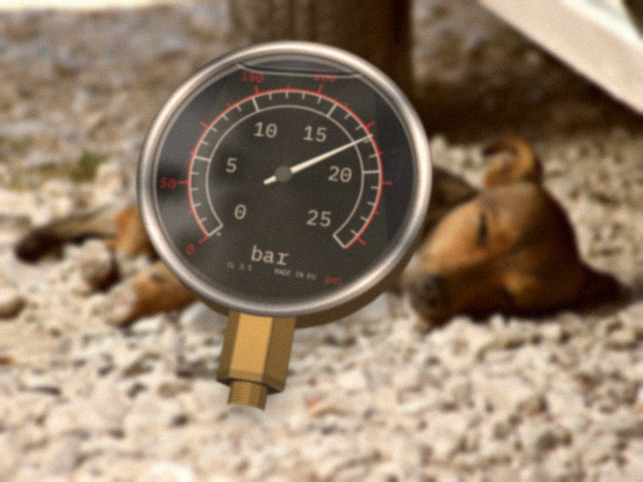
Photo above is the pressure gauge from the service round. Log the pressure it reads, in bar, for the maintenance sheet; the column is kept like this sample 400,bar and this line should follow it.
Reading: 18,bar
